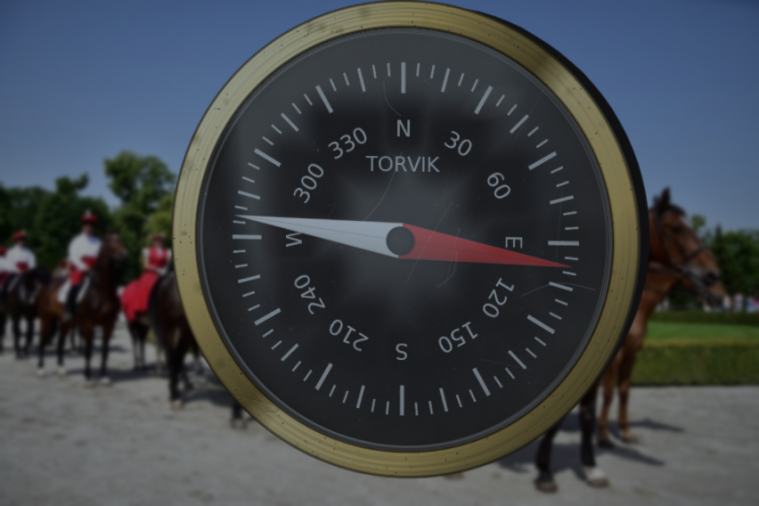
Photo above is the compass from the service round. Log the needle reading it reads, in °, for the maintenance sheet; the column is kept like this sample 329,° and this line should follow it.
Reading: 97.5,°
